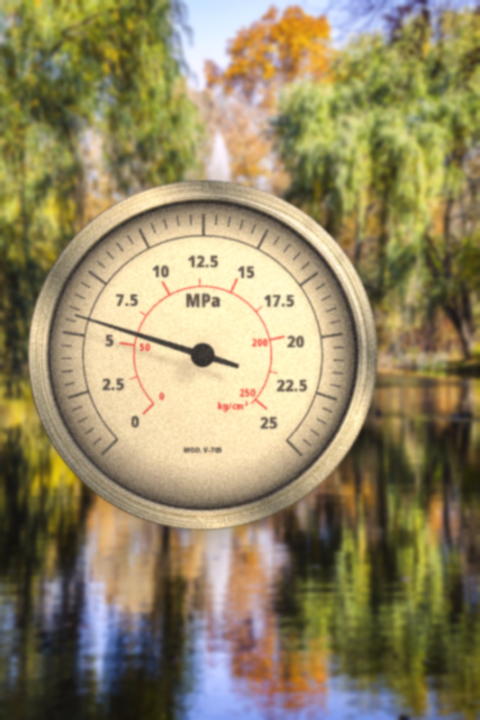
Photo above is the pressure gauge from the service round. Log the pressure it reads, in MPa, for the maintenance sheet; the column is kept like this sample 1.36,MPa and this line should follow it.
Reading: 5.75,MPa
